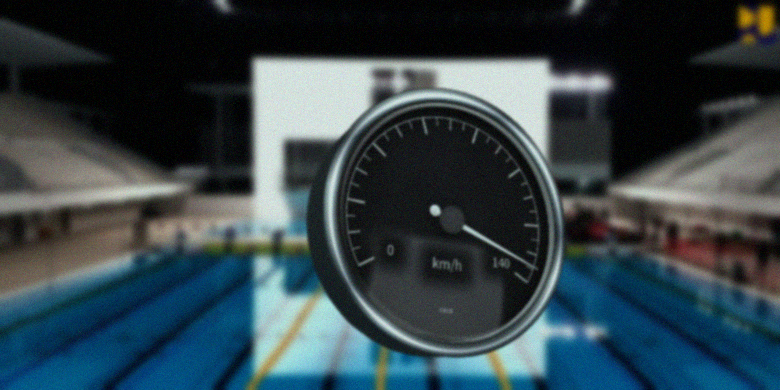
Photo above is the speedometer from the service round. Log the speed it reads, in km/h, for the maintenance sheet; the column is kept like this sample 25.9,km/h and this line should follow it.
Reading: 135,km/h
